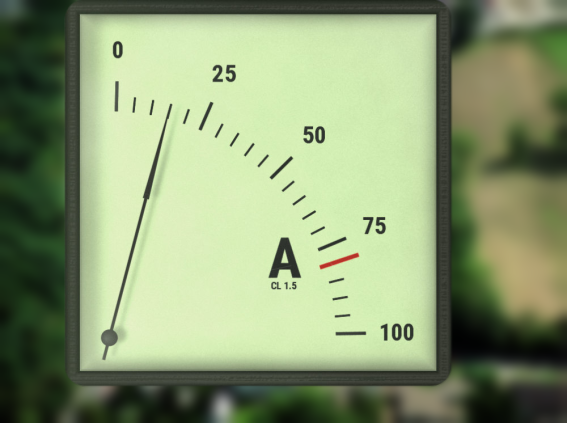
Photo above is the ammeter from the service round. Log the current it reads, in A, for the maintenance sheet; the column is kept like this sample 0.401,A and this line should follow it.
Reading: 15,A
